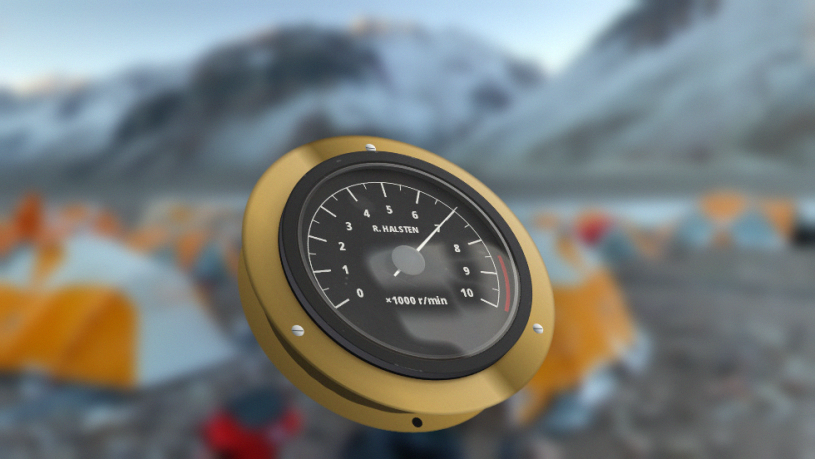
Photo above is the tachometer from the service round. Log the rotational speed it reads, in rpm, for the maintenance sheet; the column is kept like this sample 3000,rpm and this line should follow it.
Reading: 7000,rpm
